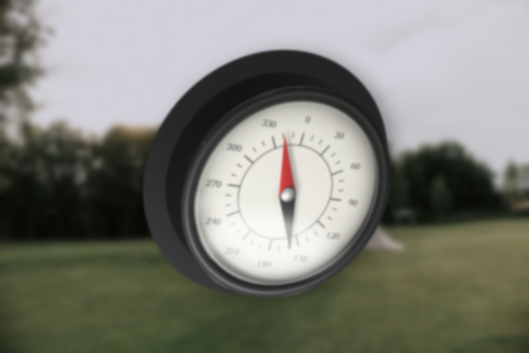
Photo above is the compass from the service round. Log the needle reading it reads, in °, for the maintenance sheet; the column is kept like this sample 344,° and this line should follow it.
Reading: 340,°
